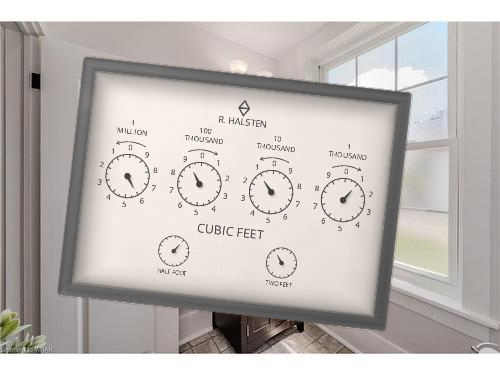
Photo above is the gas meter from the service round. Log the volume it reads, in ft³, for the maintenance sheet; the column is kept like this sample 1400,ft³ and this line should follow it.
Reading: 591100,ft³
